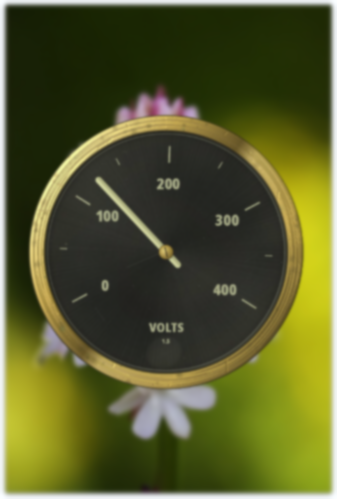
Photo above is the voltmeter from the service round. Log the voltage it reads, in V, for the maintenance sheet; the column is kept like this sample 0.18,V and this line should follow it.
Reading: 125,V
